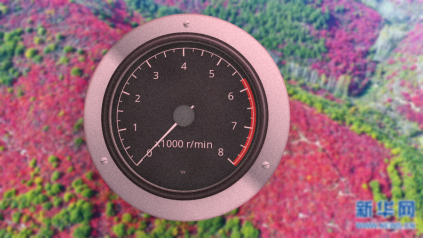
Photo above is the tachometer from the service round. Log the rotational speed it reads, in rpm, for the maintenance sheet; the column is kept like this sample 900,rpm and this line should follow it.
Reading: 0,rpm
